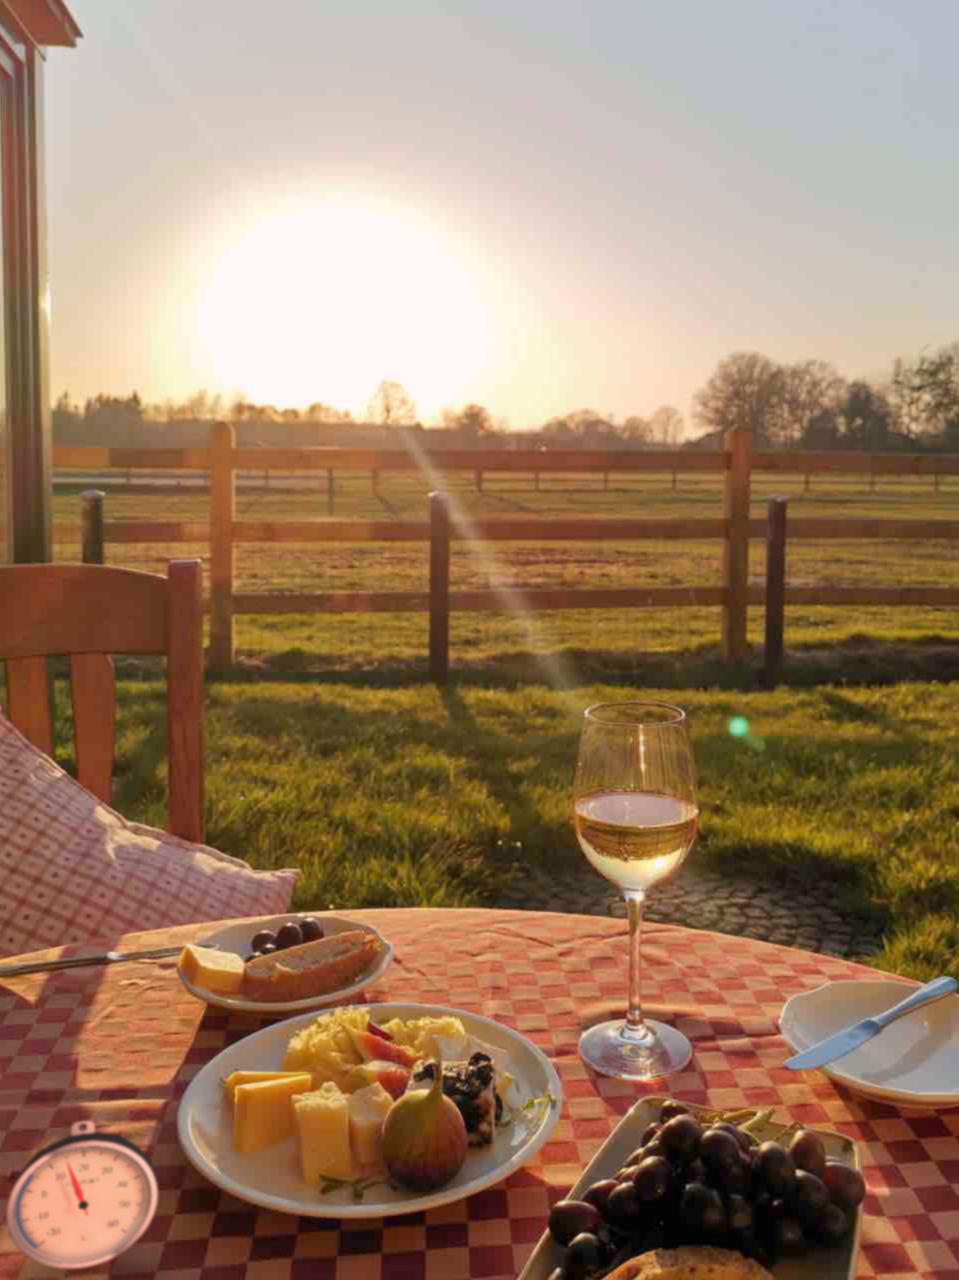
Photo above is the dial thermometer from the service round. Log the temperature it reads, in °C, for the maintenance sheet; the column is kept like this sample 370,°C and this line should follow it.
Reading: 15,°C
